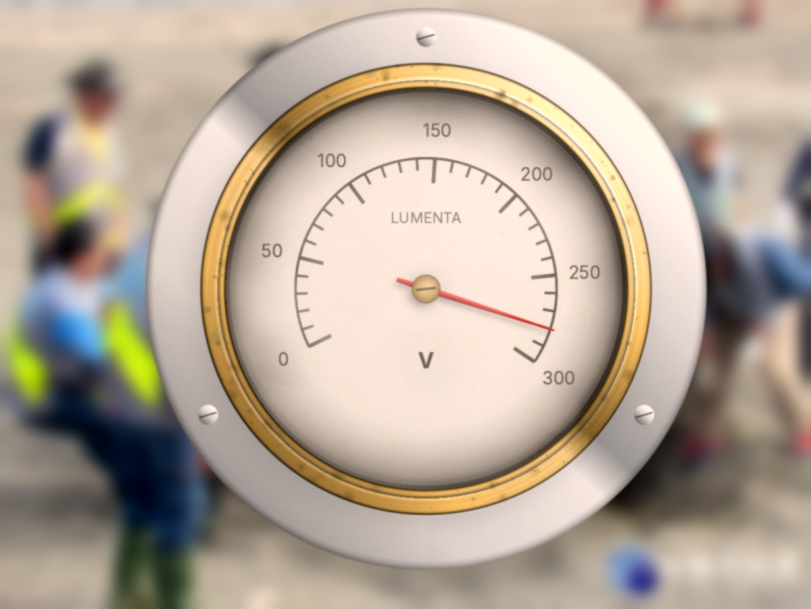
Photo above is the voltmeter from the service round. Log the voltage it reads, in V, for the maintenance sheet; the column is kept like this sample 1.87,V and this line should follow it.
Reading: 280,V
